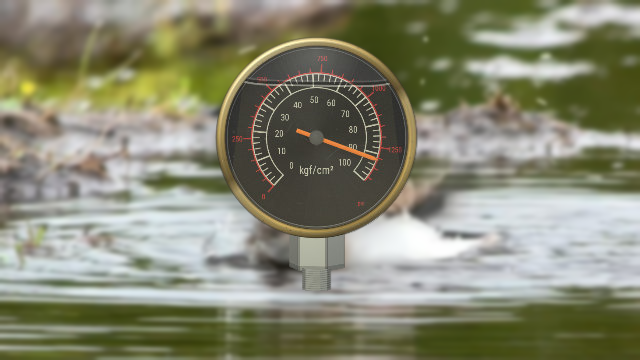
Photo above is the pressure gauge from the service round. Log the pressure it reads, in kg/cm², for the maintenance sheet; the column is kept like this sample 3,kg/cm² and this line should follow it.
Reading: 92,kg/cm²
